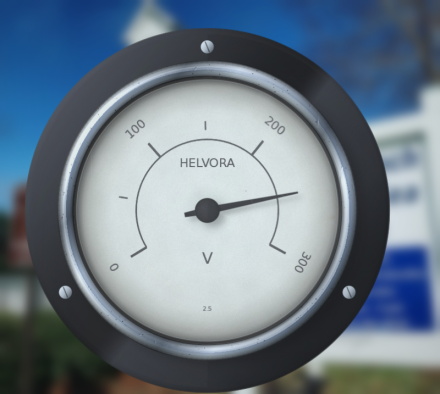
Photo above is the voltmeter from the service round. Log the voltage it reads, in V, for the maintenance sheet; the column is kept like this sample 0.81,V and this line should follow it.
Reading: 250,V
